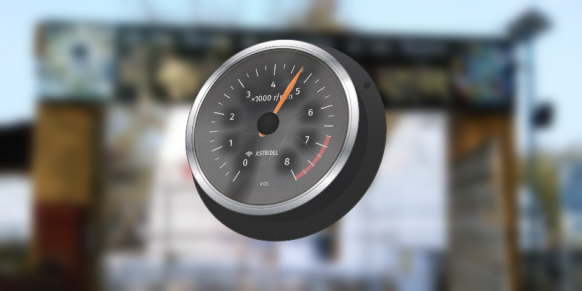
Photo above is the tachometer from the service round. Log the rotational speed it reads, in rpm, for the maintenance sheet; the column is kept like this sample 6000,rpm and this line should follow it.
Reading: 4750,rpm
